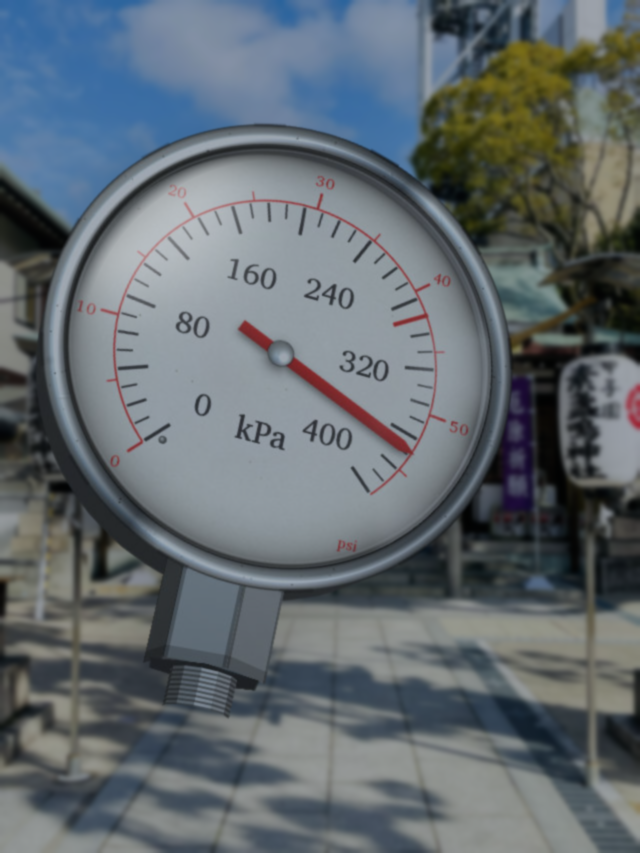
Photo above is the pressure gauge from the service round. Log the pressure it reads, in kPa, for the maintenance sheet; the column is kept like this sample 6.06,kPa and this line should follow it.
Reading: 370,kPa
